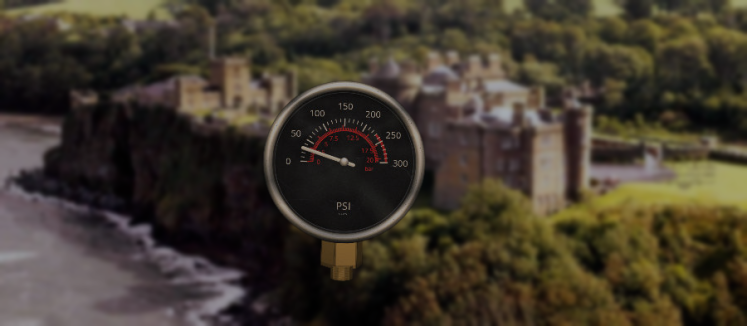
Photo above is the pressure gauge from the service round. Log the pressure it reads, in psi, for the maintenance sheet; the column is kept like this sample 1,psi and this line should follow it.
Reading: 30,psi
